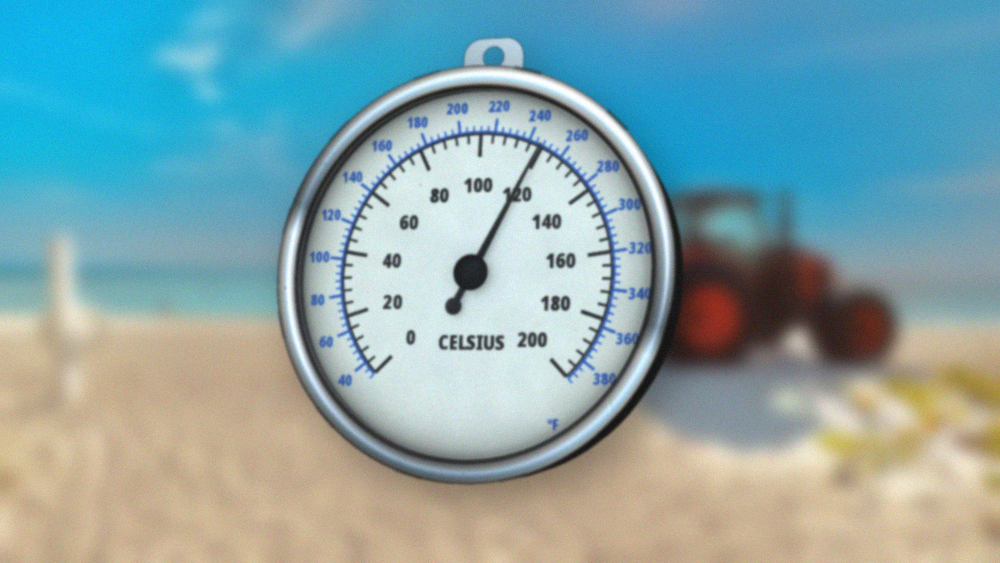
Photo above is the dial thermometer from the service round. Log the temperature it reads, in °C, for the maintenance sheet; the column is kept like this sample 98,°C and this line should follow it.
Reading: 120,°C
